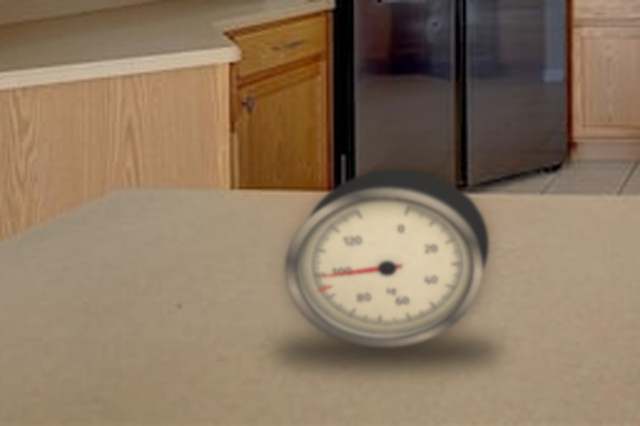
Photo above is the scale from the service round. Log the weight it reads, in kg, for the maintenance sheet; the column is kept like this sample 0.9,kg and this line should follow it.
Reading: 100,kg
